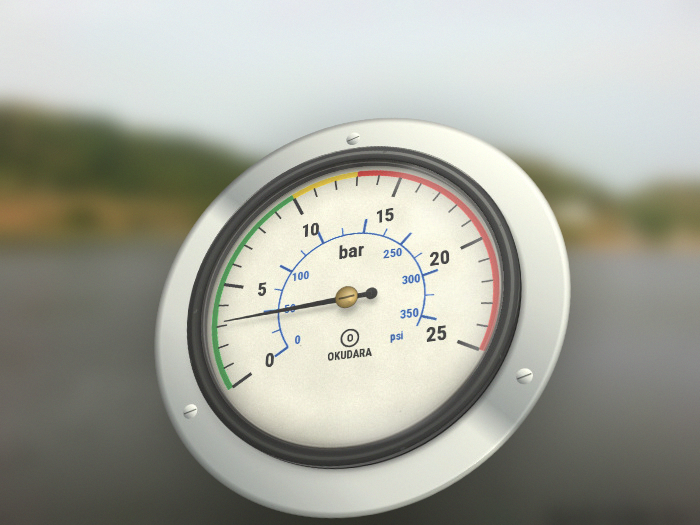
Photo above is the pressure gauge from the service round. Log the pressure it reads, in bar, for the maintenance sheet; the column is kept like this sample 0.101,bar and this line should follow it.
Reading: 3,bar
